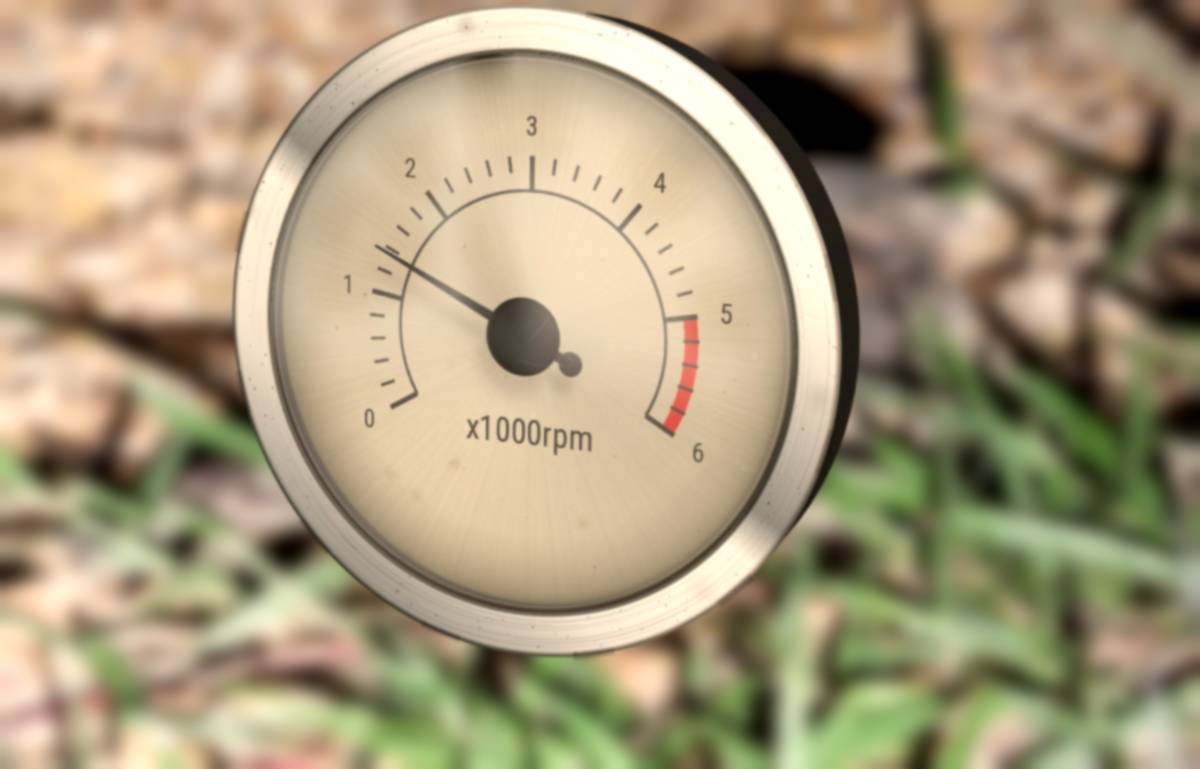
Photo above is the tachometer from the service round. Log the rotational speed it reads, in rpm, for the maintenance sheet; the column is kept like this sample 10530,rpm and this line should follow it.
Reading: 1400,rpm
